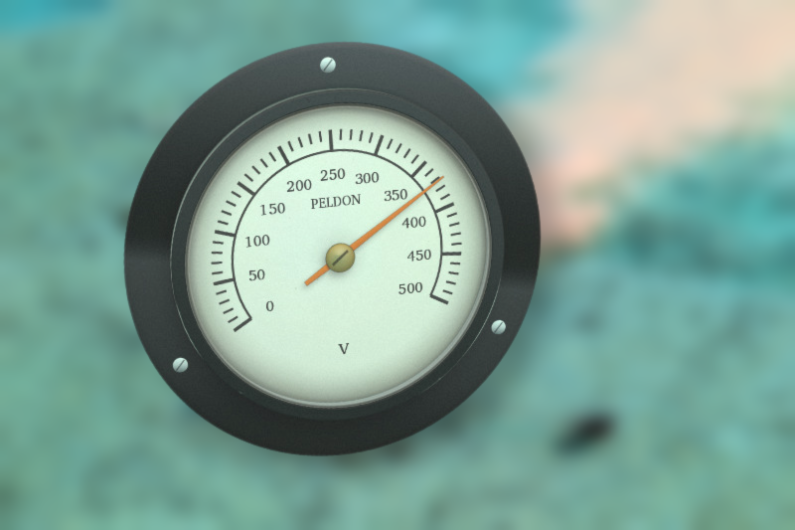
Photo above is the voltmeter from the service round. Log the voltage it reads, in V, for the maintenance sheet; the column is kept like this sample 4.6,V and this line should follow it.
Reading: 370,V
